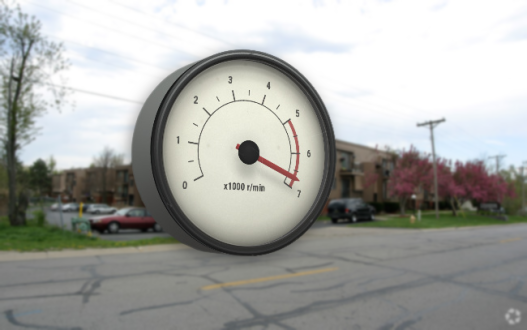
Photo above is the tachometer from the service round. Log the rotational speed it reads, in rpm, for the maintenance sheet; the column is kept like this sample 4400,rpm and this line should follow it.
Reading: 6750,rpm
